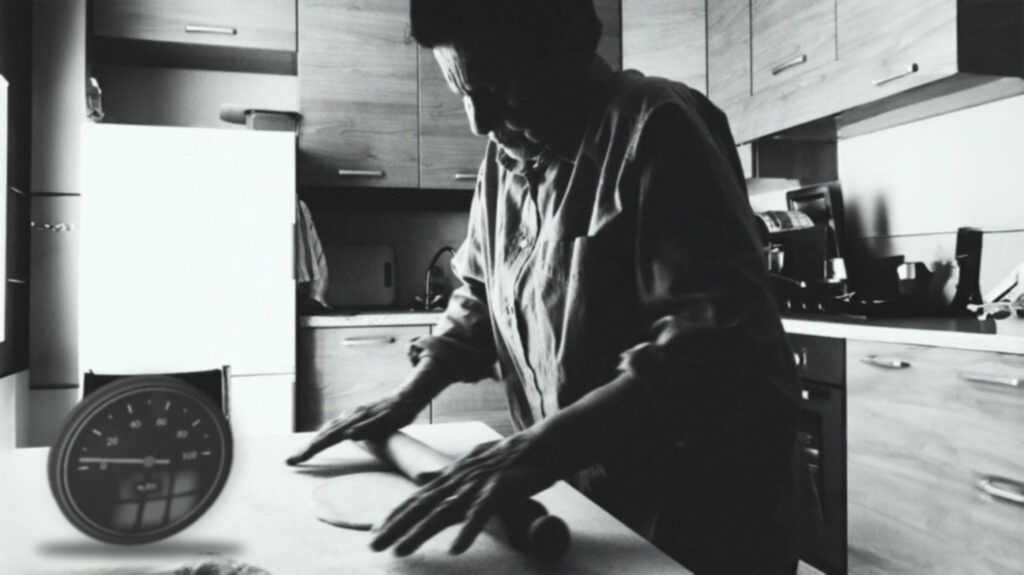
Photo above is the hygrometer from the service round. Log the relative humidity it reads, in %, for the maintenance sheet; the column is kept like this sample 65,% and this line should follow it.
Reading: 5,%
